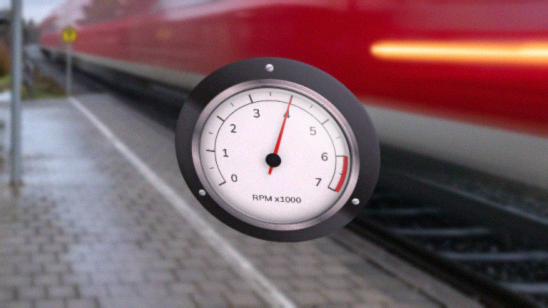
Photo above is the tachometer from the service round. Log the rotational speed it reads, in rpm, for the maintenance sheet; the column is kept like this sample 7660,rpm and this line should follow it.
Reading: 4000,rpm
